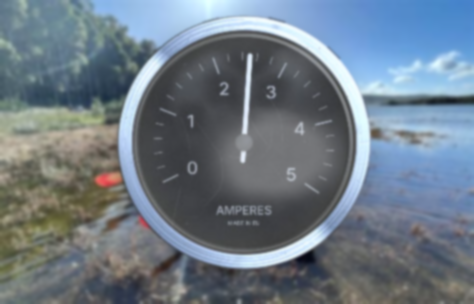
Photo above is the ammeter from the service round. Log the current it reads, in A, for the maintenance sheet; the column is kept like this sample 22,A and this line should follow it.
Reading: 2.5,A
